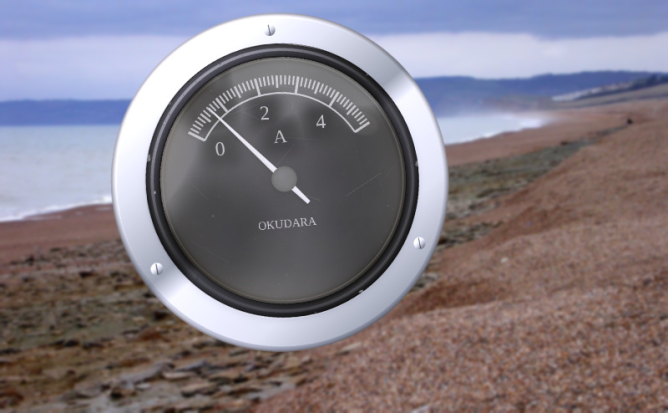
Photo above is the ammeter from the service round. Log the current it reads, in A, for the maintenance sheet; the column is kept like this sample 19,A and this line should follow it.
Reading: 0.7,A
